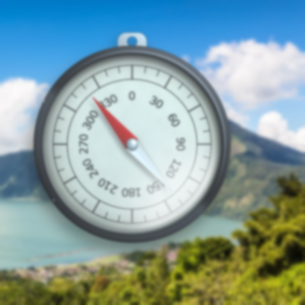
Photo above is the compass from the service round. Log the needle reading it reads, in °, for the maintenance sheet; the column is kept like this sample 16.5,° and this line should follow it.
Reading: 320,°
